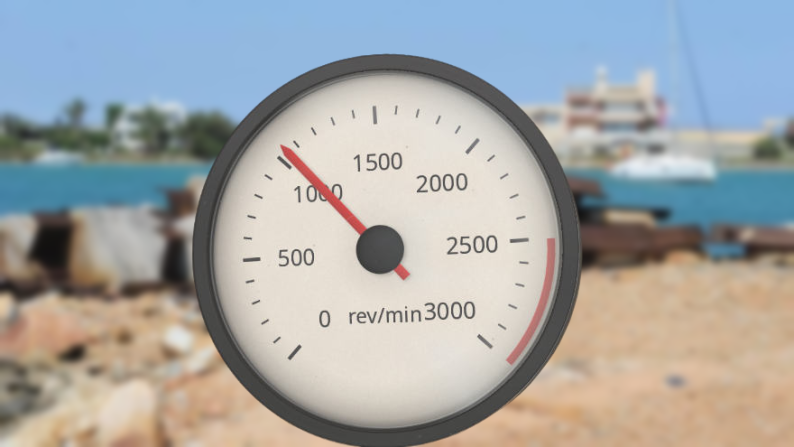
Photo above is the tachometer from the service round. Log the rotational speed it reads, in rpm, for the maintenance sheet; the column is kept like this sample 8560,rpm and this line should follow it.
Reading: 1050,rpm
